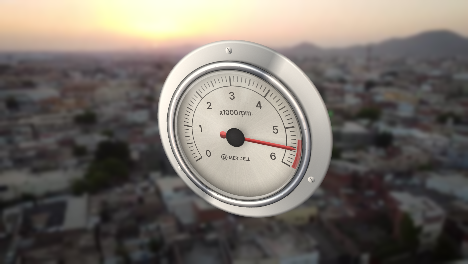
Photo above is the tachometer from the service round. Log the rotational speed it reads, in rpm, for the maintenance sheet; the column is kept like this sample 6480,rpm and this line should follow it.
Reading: 5500,rpm
